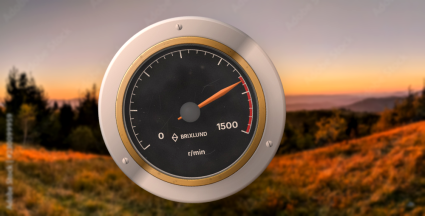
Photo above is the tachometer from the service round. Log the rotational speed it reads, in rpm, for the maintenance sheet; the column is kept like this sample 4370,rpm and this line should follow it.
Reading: 1175,rpm
